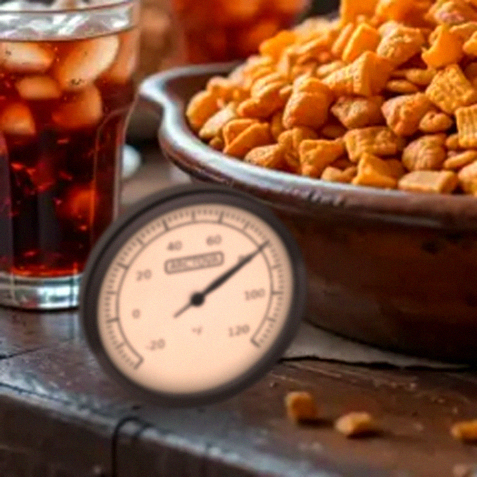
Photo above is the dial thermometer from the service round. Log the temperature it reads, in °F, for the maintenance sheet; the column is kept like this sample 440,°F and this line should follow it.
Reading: 80,°F
